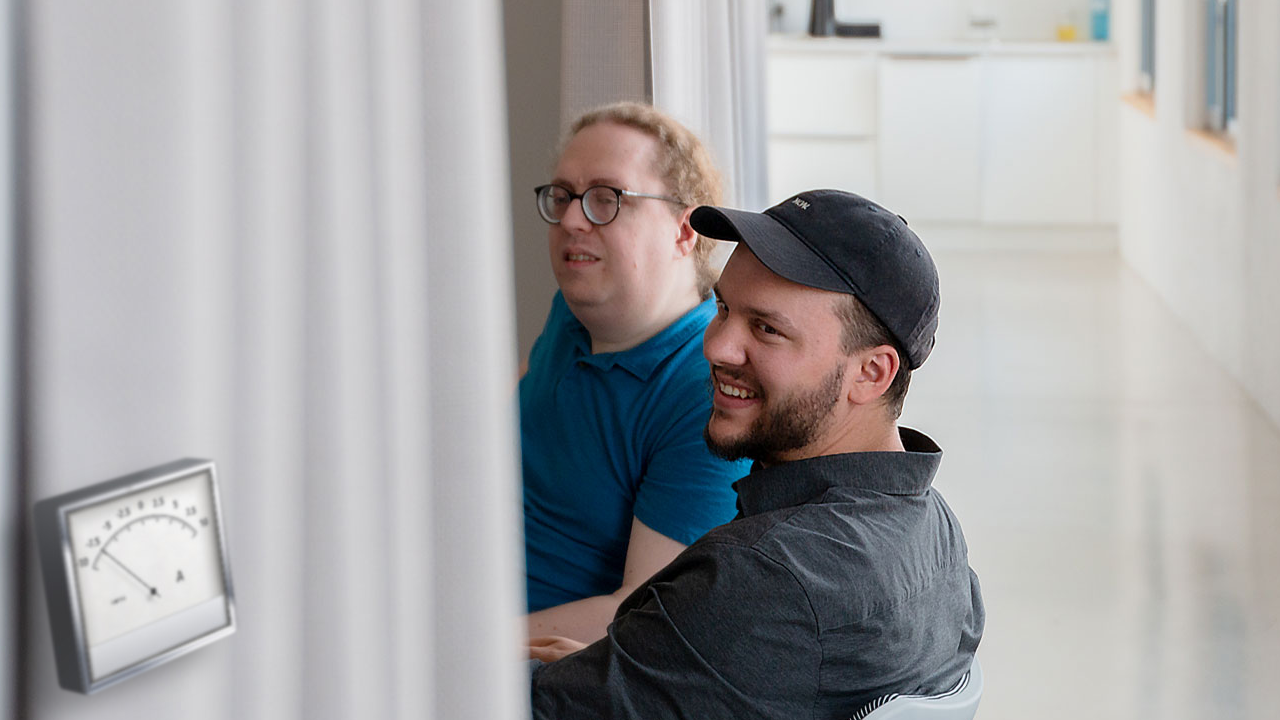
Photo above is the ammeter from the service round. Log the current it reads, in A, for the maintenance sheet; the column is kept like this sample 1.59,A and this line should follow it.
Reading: -7.5,A
